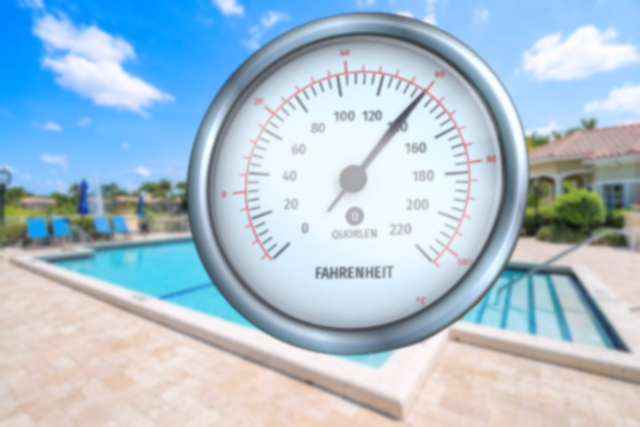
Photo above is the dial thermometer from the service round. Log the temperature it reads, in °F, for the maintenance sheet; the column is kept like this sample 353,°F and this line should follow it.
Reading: 140,°F
